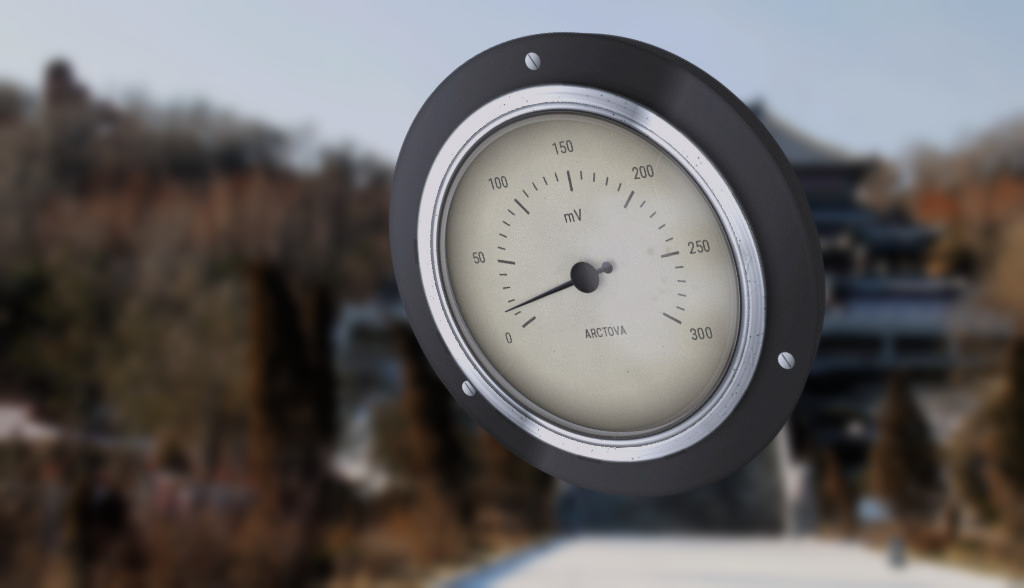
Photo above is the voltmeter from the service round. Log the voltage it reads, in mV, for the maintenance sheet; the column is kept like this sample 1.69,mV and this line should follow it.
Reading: 15,mV
